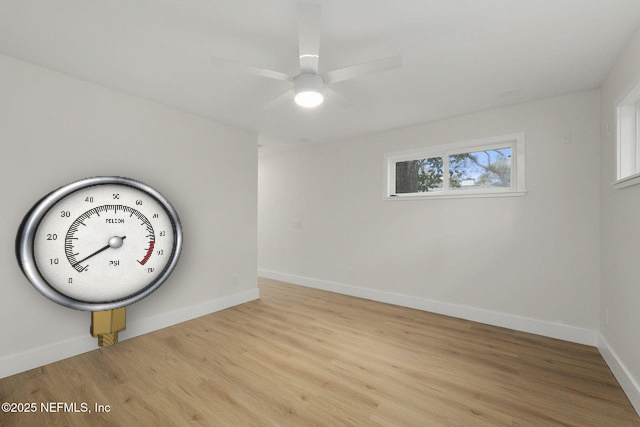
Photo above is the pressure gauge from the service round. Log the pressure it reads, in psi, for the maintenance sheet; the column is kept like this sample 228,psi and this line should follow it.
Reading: 5,psi
